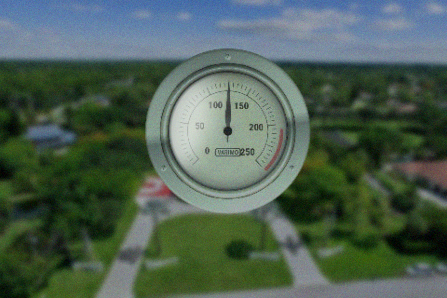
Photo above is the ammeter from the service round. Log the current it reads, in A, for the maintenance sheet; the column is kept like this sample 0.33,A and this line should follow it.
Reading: 125,A
